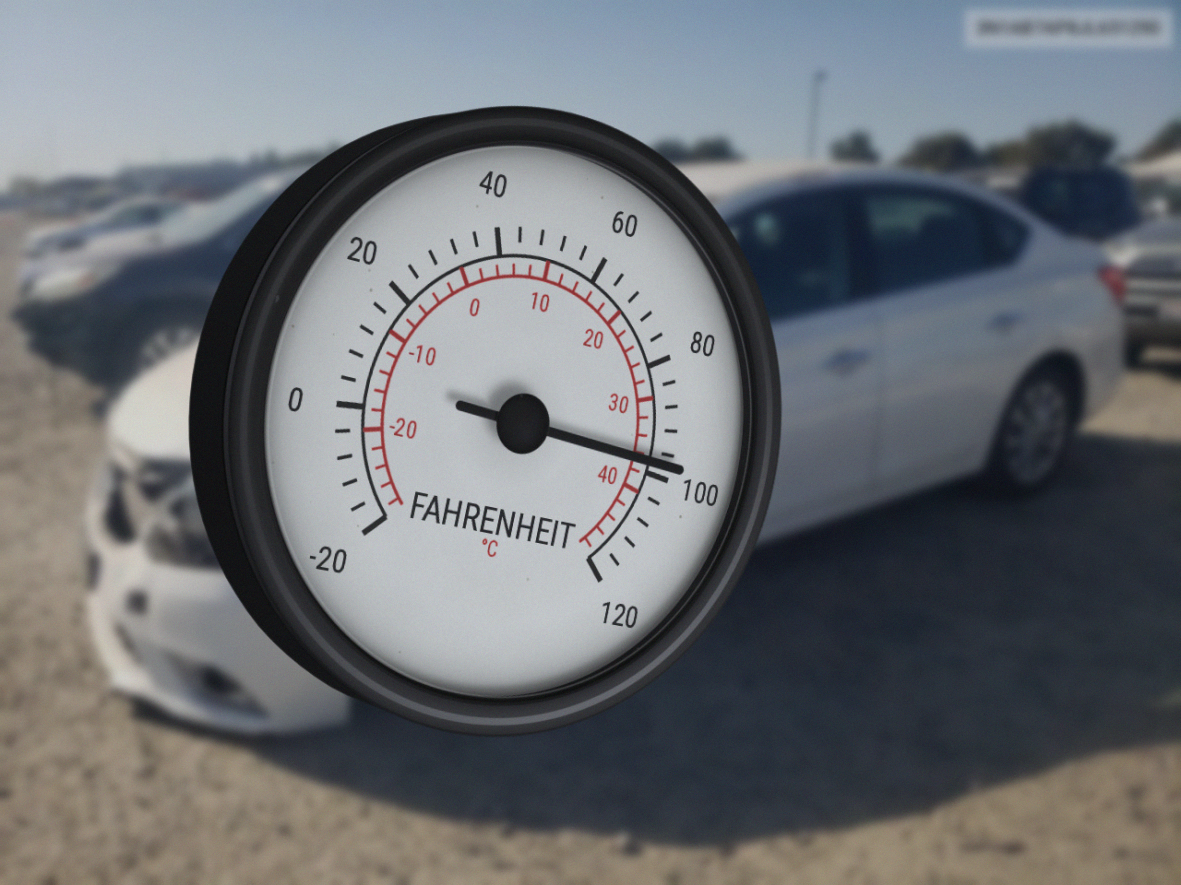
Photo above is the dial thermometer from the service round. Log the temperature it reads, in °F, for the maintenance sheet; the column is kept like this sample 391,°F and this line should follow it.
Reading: 98,°F
